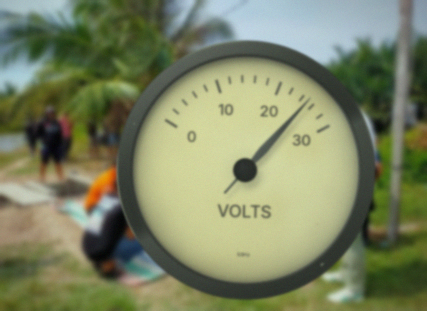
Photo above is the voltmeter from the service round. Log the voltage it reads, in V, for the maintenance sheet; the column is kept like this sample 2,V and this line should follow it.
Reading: 25,V
